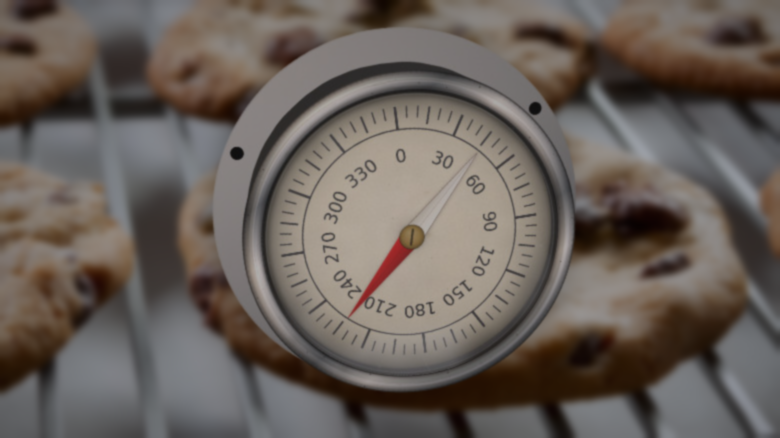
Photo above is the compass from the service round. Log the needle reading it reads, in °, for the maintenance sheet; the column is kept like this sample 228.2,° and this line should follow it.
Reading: 225,°
